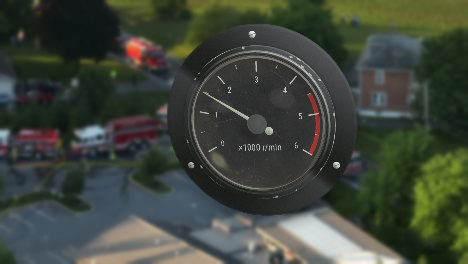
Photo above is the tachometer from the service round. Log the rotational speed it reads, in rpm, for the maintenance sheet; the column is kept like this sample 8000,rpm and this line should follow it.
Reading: 1500,rpm
